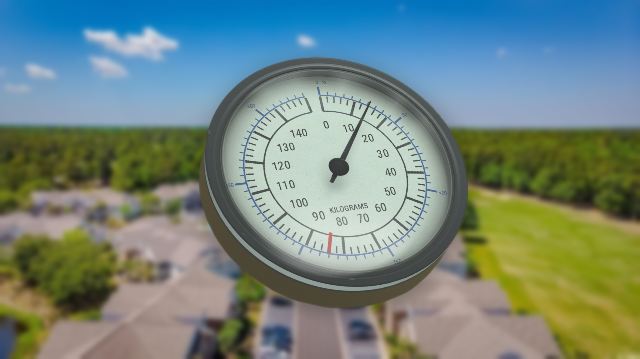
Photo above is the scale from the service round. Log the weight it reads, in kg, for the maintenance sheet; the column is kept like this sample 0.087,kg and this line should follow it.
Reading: 14,kg
